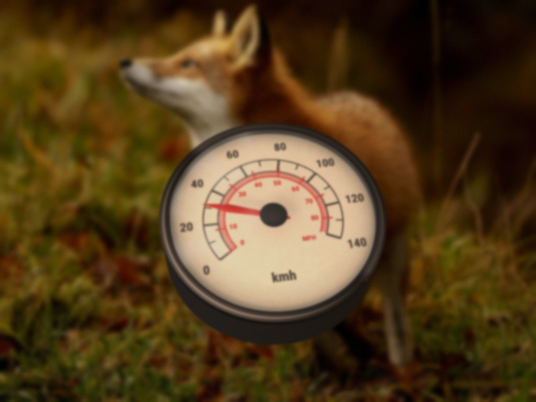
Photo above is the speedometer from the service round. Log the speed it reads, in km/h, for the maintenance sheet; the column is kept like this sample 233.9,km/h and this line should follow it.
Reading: 30,km/h
